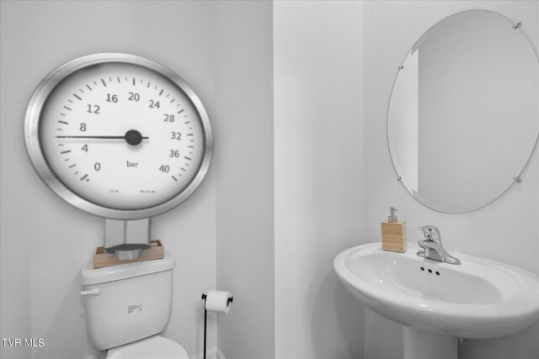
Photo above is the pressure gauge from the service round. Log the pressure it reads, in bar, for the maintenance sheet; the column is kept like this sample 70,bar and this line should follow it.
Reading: 6,bar
